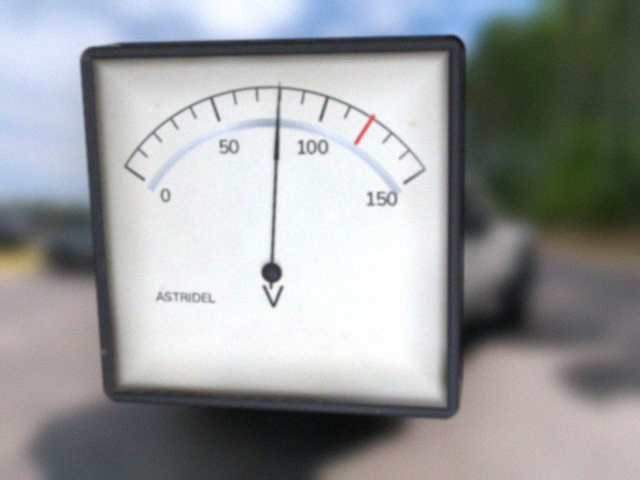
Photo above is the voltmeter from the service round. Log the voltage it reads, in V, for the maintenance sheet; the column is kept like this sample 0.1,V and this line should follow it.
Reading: 80,V
